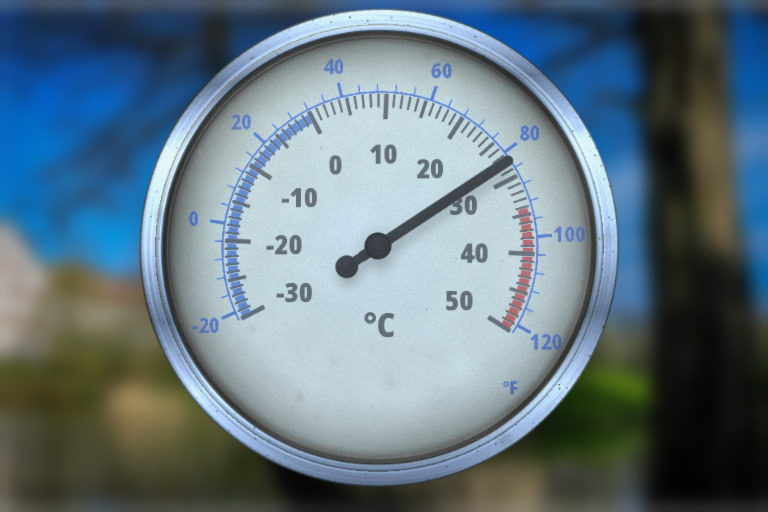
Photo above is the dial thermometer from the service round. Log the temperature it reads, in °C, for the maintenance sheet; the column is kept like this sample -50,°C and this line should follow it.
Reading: 28,°C
